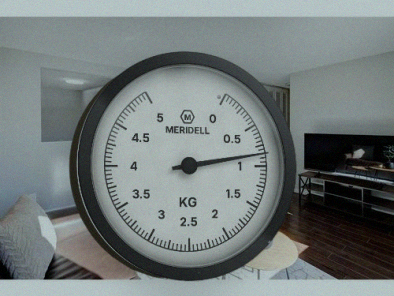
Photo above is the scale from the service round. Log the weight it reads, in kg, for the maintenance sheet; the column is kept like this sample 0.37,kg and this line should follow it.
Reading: 0.85,kg
